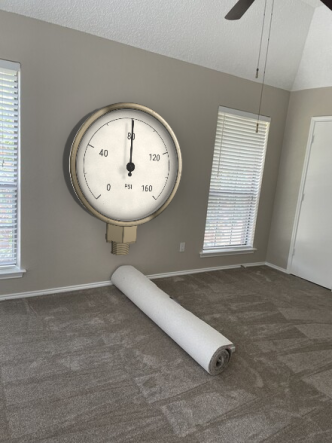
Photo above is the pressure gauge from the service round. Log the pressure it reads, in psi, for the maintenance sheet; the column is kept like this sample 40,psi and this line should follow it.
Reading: 80,psi
